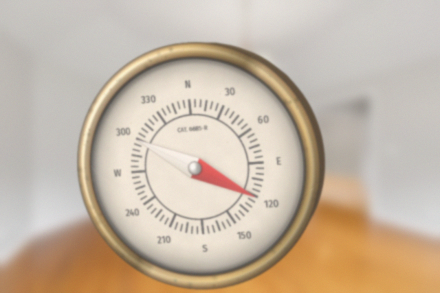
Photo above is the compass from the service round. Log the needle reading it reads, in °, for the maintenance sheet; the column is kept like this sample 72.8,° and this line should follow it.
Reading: 120,°
